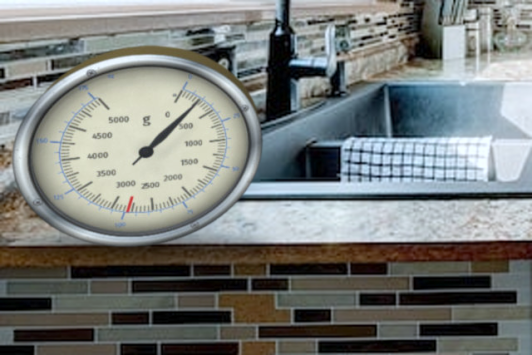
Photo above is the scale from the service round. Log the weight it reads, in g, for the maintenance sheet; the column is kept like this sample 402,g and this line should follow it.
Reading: 250,g
